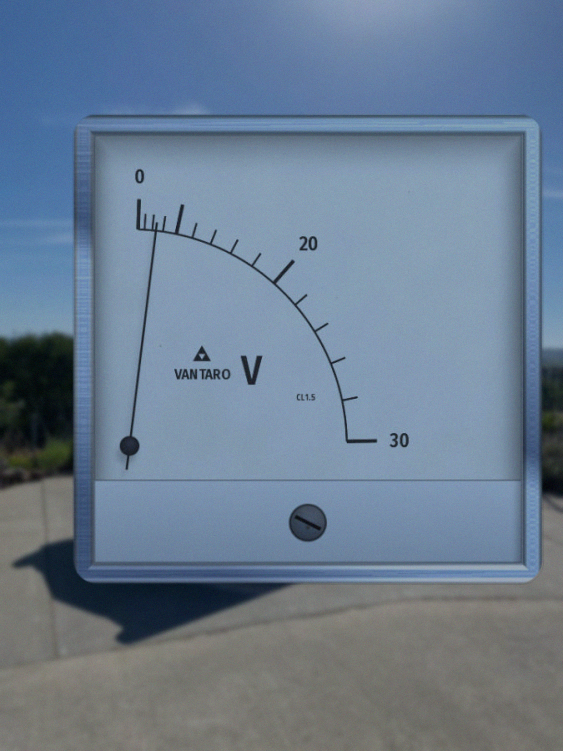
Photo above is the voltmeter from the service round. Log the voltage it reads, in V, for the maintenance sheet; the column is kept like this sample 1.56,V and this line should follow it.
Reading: 7,V
